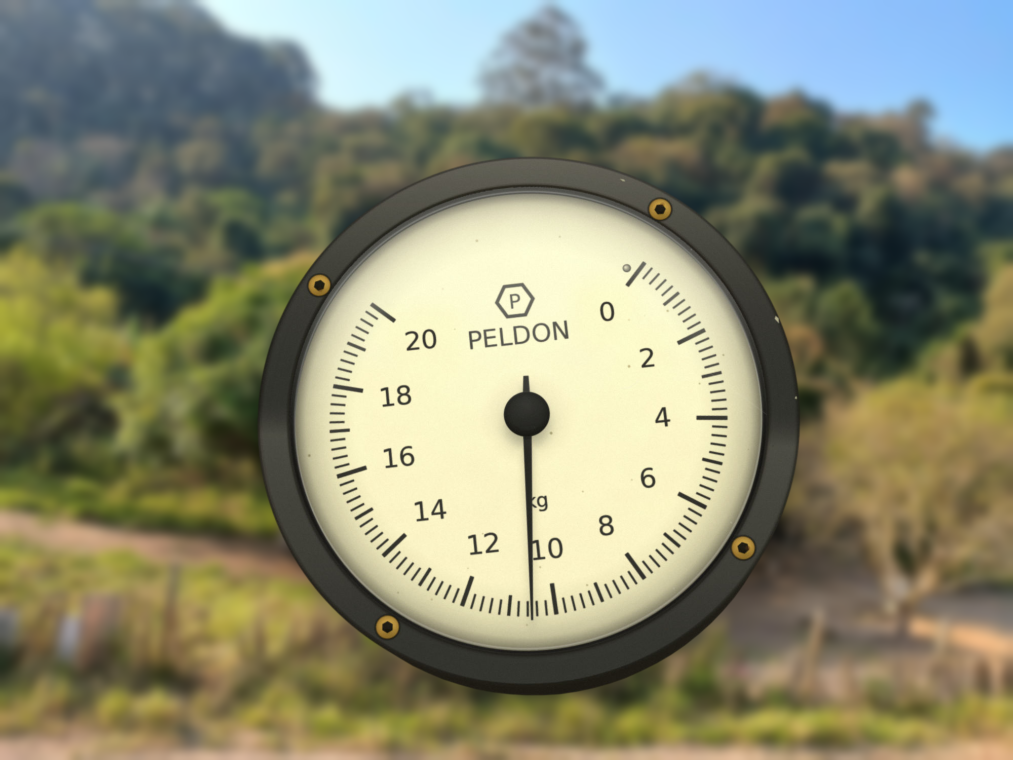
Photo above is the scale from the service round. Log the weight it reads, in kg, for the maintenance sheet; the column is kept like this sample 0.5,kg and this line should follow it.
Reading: 10.5,kg
